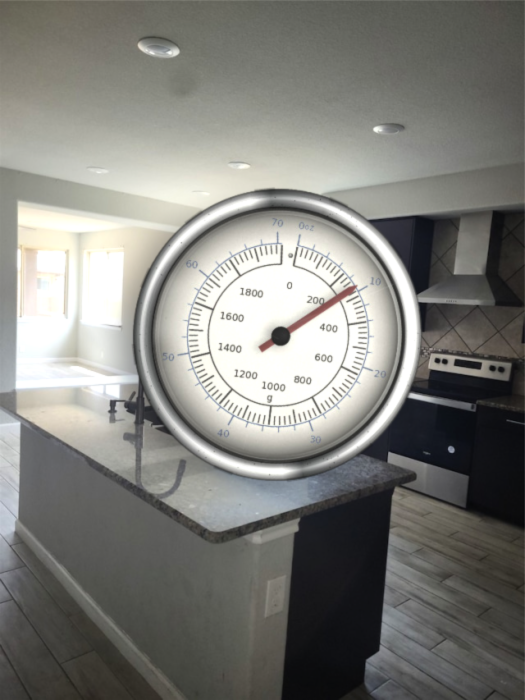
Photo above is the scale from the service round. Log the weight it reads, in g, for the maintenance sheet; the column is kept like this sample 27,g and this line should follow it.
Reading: 260,g
